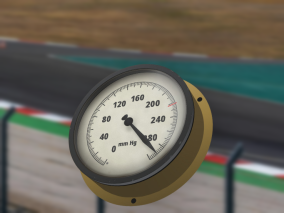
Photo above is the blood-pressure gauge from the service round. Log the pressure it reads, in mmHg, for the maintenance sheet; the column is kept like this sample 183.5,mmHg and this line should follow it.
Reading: 290,mmHg
